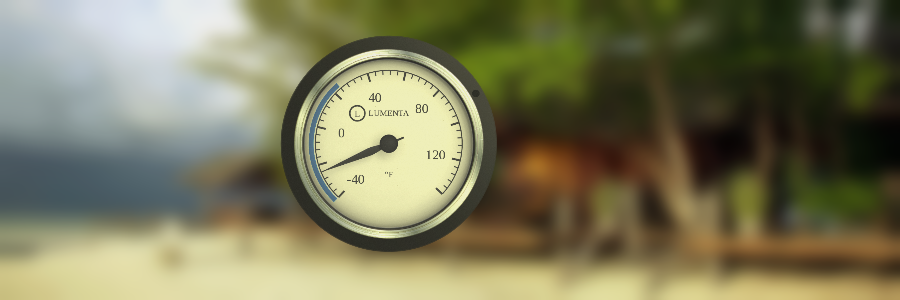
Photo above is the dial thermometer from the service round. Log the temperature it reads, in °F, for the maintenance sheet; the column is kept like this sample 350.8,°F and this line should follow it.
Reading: -24,°F
